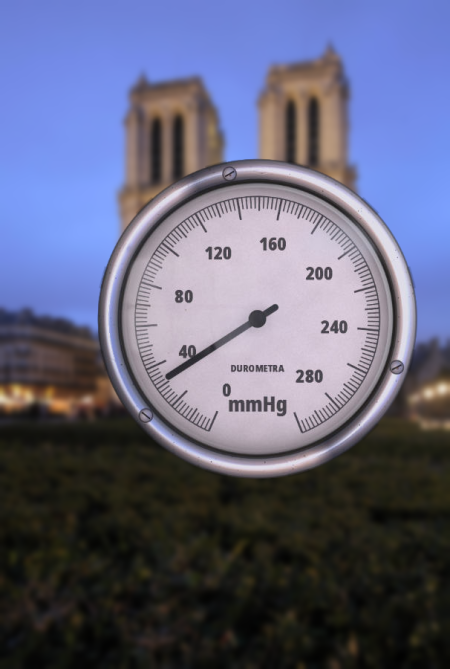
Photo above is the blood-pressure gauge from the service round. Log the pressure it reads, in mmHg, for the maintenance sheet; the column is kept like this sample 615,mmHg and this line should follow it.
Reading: 32,mmHg
